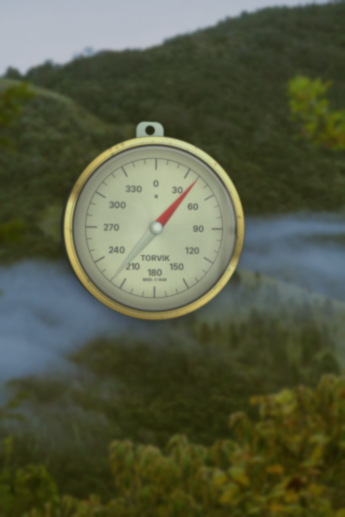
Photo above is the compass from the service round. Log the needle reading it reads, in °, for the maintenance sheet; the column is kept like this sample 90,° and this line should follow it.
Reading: 40,°
